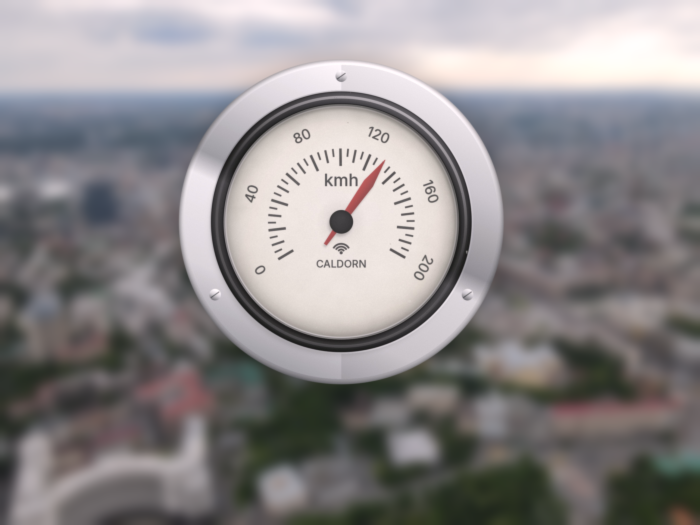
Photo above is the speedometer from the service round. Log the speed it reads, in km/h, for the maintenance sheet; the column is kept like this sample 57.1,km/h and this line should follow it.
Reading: 130,km/h
